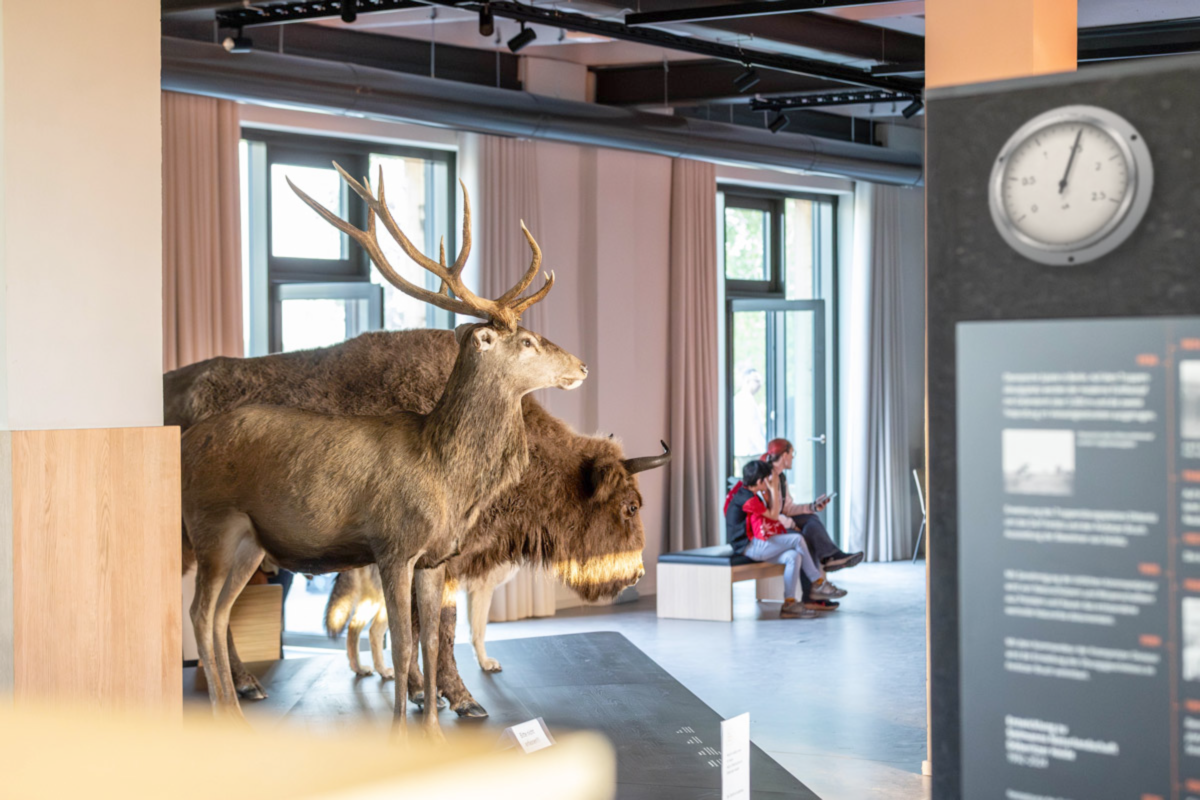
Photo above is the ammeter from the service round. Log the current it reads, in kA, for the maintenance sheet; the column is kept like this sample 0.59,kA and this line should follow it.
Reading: 1.5,kA
